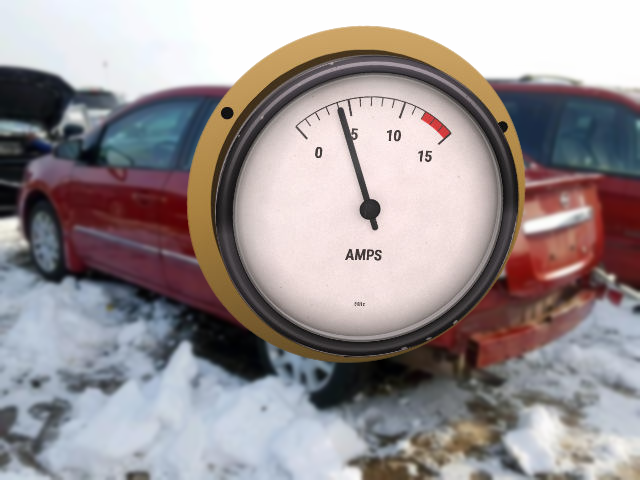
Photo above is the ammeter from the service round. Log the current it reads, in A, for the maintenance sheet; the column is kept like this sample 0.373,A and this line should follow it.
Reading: 4,A
